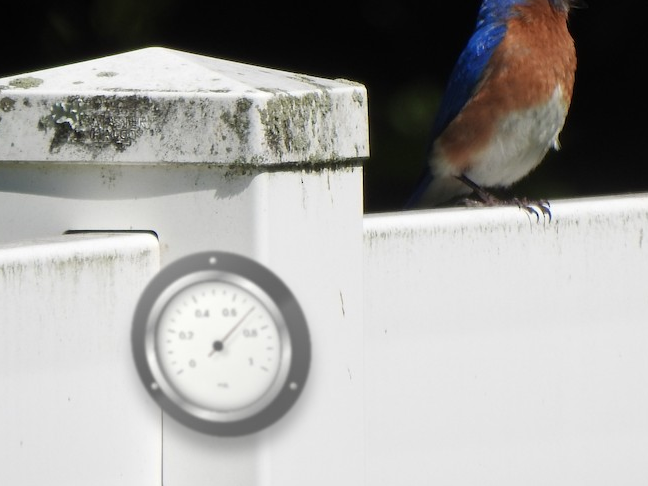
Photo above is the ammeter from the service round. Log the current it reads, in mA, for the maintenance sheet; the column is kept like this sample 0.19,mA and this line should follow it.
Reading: 0.7,mA
